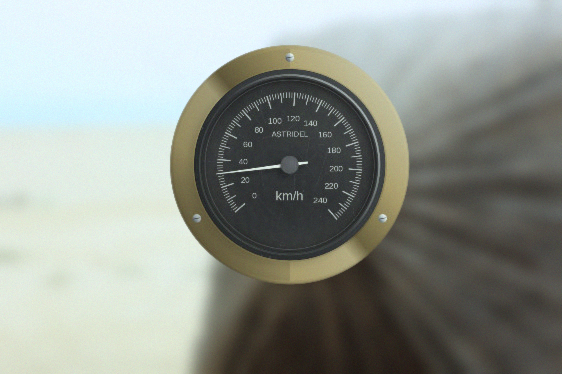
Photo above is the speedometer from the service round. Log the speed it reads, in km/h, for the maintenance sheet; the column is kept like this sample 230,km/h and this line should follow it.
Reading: 30,km/h
